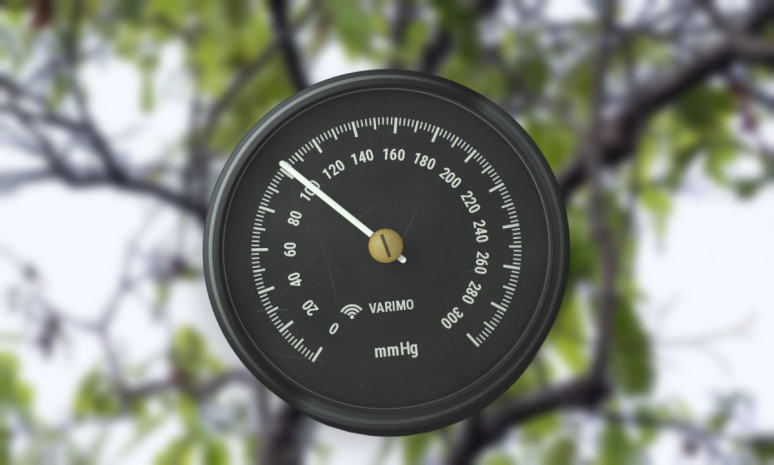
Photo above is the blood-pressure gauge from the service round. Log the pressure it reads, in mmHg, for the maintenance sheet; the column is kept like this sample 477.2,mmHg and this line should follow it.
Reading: 102,mmHg
